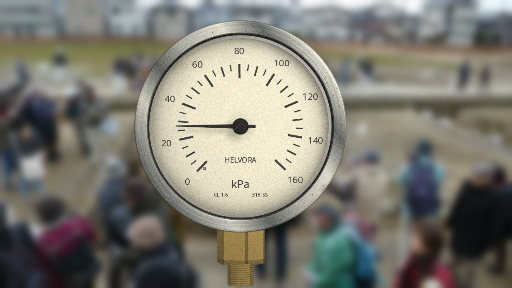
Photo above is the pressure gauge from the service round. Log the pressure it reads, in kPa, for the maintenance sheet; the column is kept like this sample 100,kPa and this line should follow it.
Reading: 27.5,kPa
